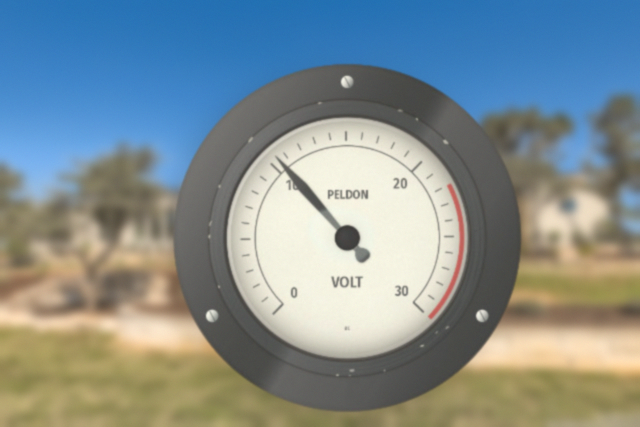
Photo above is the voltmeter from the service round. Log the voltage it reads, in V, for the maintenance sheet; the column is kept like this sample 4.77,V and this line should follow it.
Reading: 10.5,V
